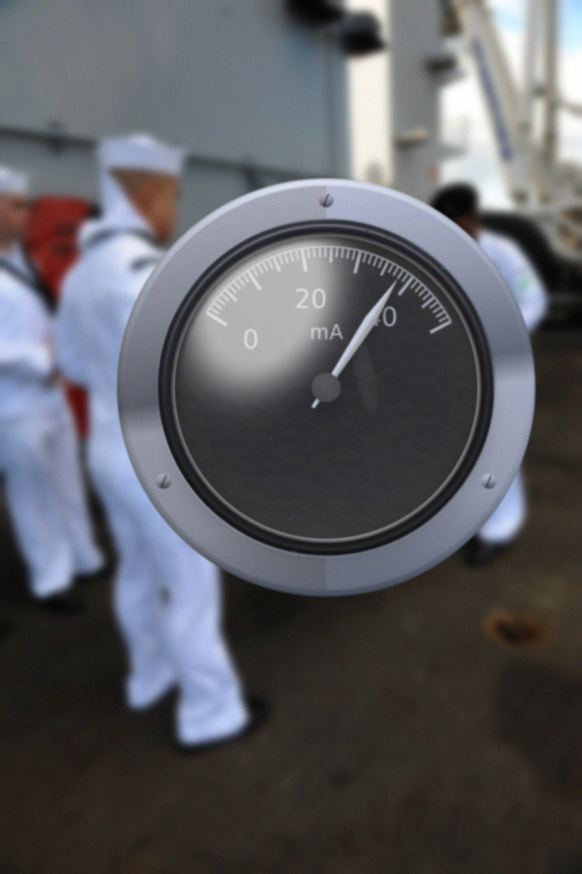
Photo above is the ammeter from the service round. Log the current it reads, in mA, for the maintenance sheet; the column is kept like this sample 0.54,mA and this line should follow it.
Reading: 38,mA
